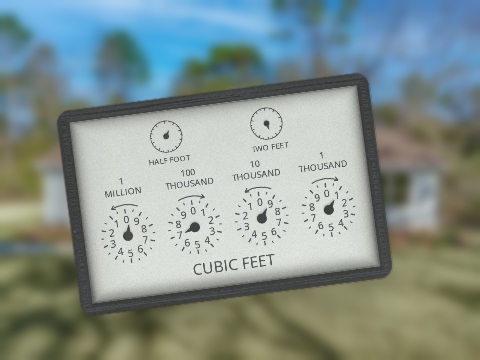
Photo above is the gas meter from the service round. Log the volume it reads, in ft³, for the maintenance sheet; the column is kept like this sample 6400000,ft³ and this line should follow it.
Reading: 969100,ft³
